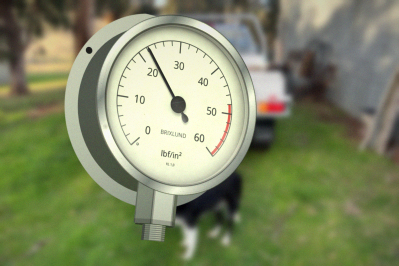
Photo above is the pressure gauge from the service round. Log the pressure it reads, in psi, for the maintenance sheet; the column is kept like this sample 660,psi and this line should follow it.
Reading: 22,psi
